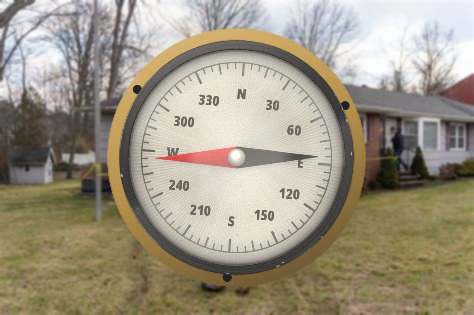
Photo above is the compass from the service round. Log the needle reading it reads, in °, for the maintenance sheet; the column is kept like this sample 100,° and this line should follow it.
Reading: 265,°
